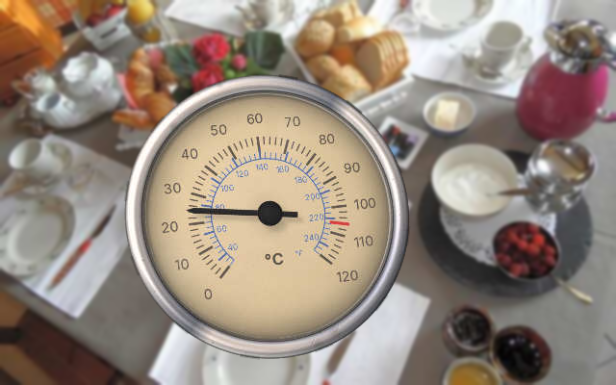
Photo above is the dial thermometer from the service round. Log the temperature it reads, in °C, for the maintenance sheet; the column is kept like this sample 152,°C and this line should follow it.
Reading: 24,°C
